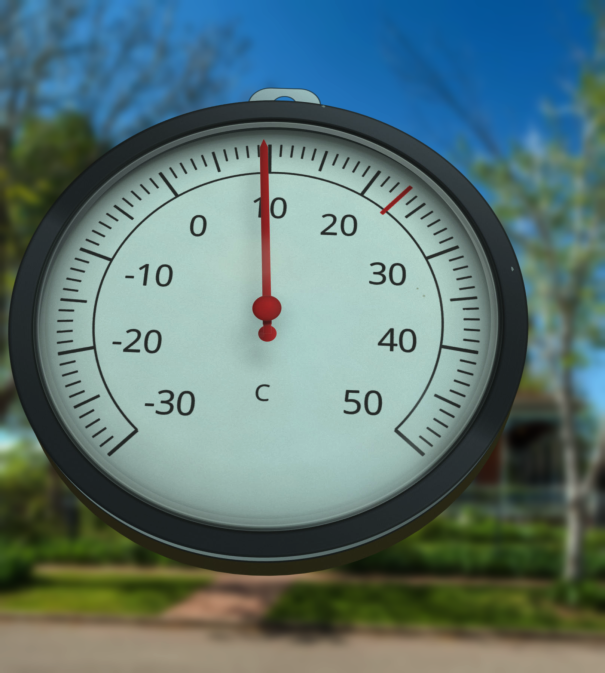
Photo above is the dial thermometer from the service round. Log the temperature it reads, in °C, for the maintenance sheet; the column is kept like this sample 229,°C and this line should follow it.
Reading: 9.5,°C
